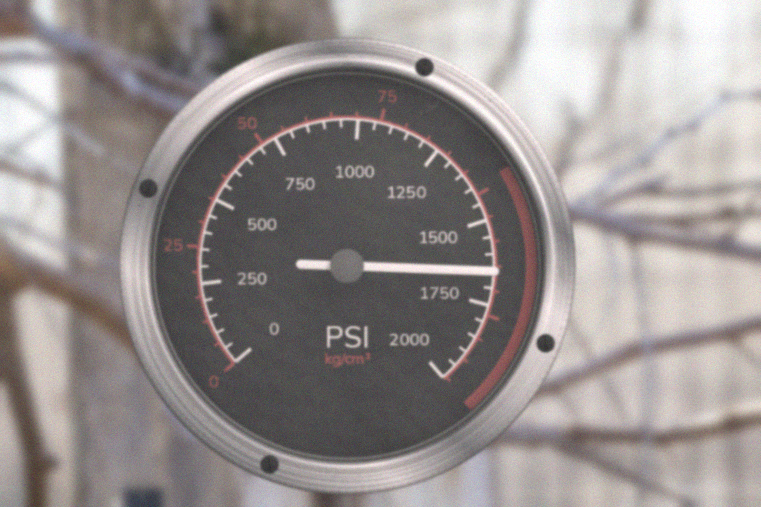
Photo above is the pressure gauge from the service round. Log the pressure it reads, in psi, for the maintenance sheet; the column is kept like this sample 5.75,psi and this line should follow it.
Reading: 1650,psi
